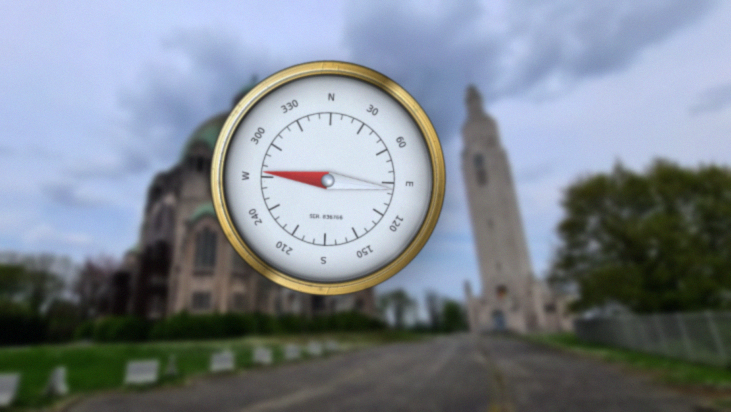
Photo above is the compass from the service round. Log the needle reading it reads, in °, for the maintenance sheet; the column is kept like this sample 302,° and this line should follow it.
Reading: 275,°
